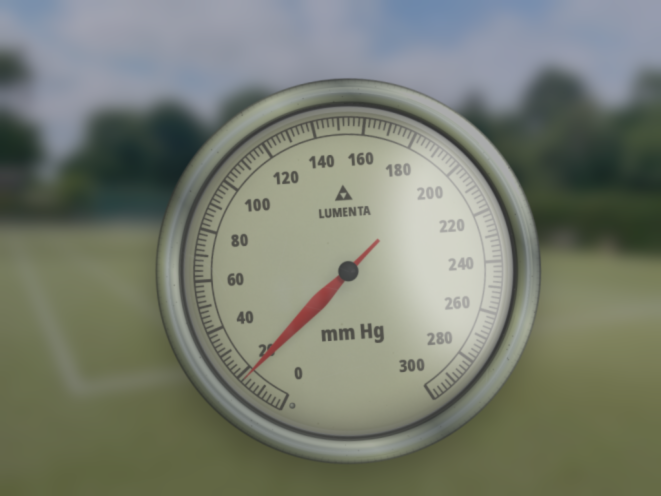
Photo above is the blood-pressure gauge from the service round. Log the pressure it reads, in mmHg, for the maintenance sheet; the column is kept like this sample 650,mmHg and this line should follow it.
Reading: 18,mmHg
